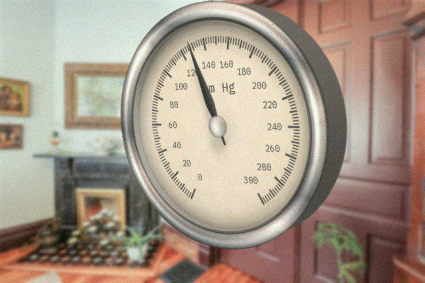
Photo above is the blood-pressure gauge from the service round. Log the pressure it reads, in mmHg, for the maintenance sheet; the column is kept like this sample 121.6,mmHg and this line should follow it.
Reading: 130,mmHg
